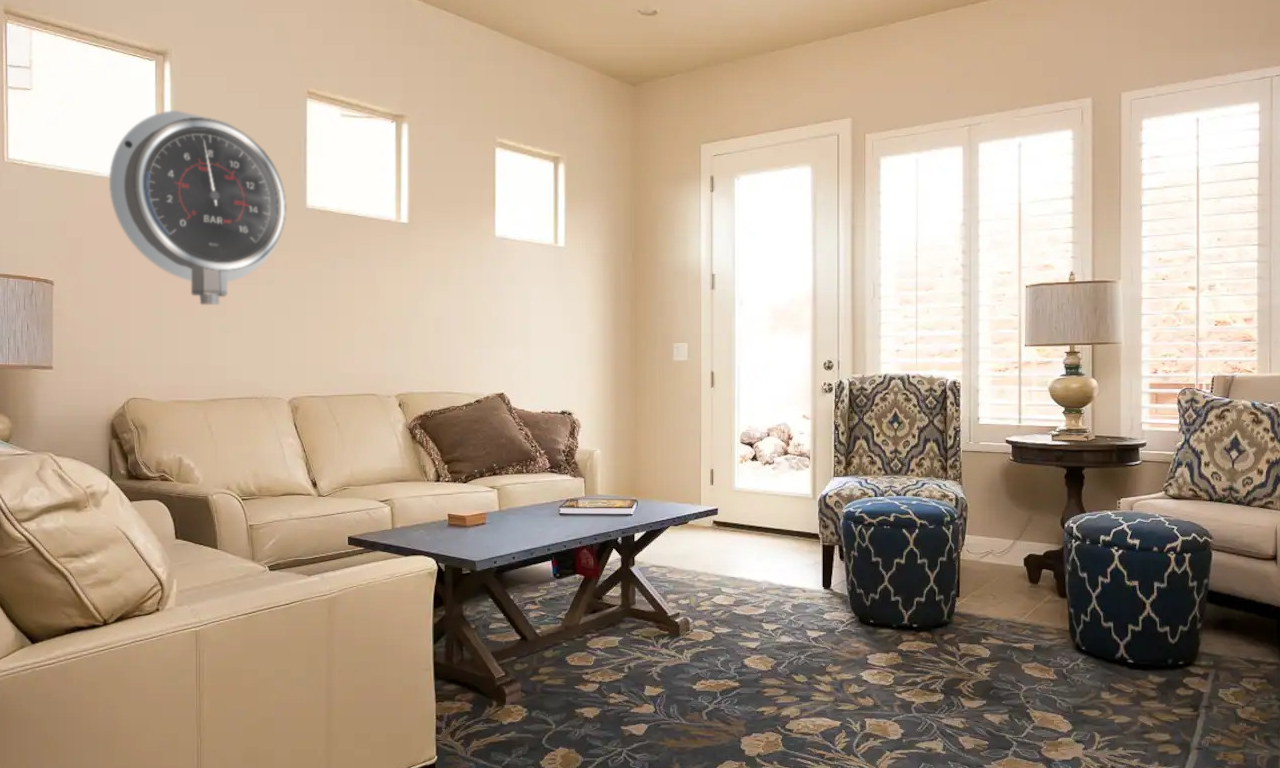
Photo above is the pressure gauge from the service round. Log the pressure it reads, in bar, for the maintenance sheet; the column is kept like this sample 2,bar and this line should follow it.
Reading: 7.5,bar
